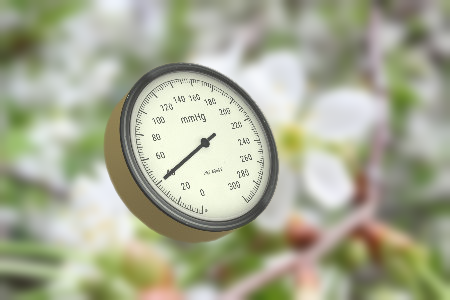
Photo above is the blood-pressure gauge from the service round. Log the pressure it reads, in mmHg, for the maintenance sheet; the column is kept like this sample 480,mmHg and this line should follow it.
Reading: 40,mmHg
